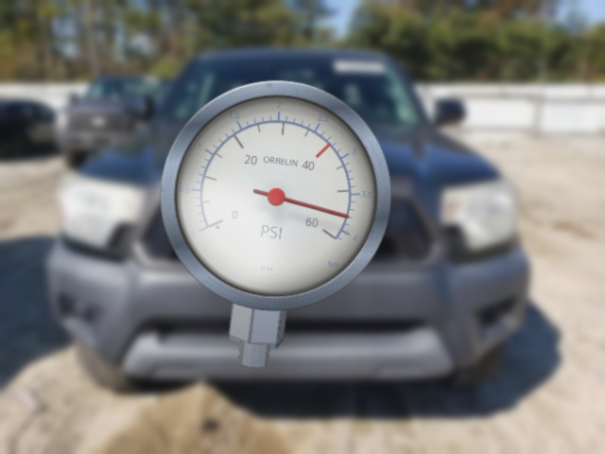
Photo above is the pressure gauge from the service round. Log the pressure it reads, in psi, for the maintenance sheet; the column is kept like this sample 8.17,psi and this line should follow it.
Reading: 55,psi
